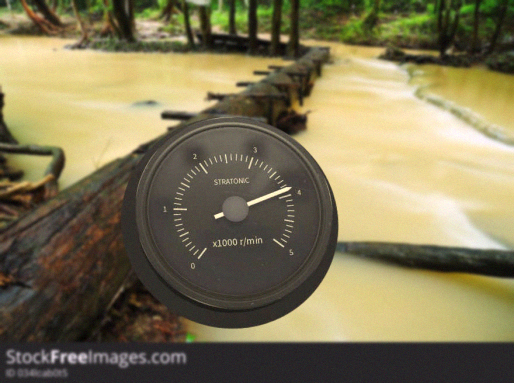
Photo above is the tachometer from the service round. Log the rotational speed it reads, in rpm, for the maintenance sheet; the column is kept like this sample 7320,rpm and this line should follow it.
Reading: 3900,rpm
